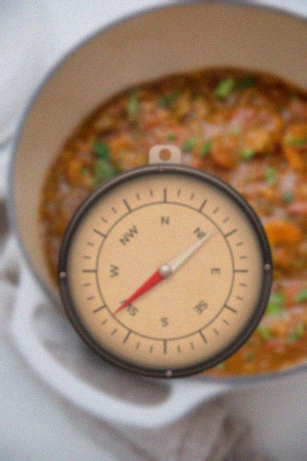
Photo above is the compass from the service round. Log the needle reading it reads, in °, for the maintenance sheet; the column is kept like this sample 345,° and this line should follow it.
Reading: 230,°
